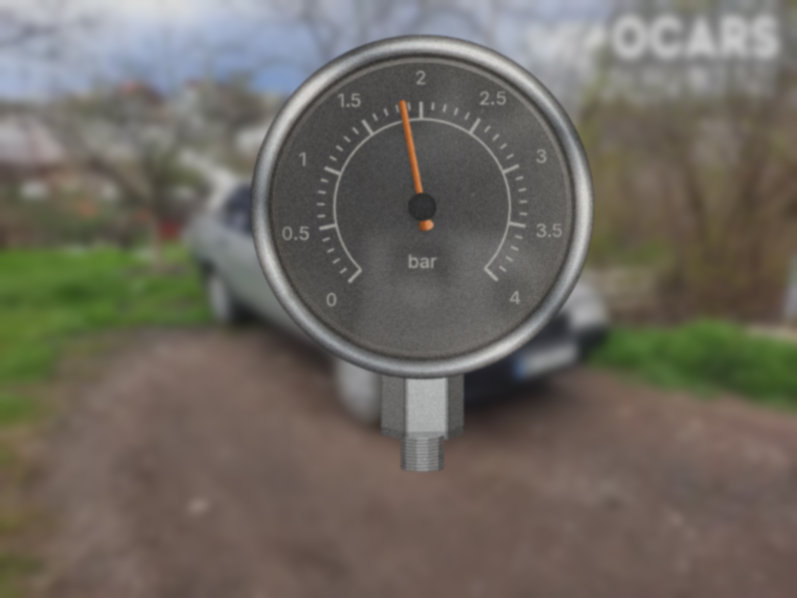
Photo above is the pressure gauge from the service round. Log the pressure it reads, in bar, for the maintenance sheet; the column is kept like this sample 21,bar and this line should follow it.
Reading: 1.85,bar
